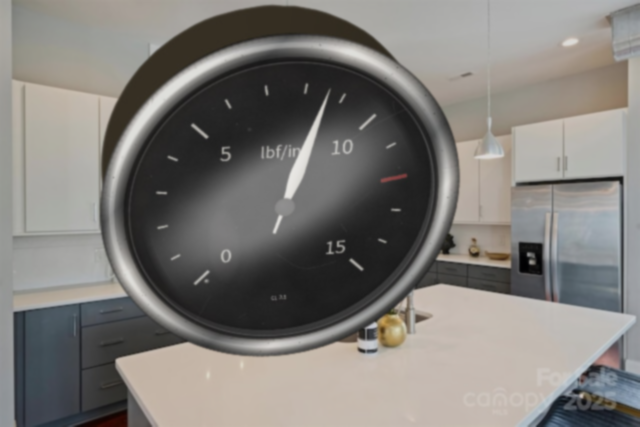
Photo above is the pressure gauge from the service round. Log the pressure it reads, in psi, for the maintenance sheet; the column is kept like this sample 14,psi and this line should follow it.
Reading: 8.5,psi
